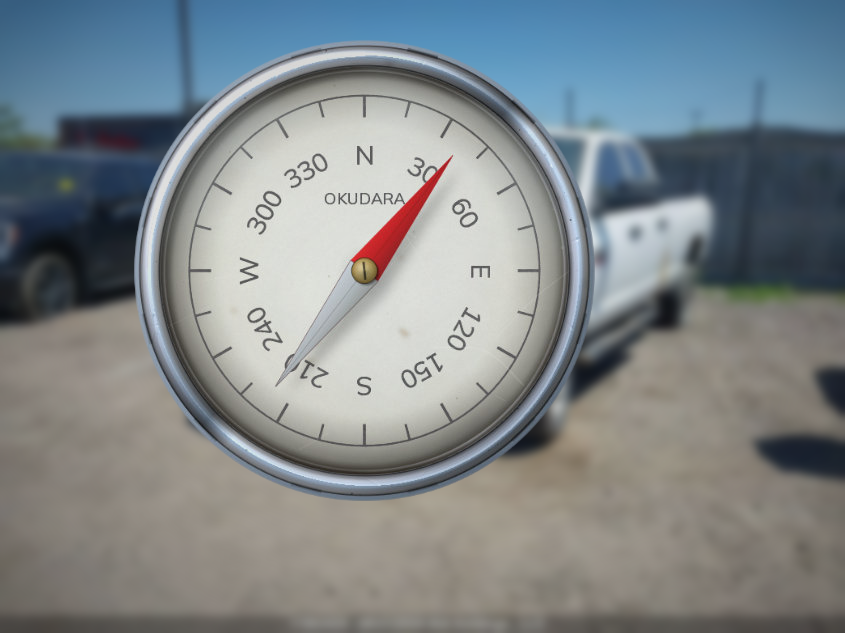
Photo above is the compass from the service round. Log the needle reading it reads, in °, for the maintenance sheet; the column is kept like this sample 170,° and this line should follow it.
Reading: 37.5,°
